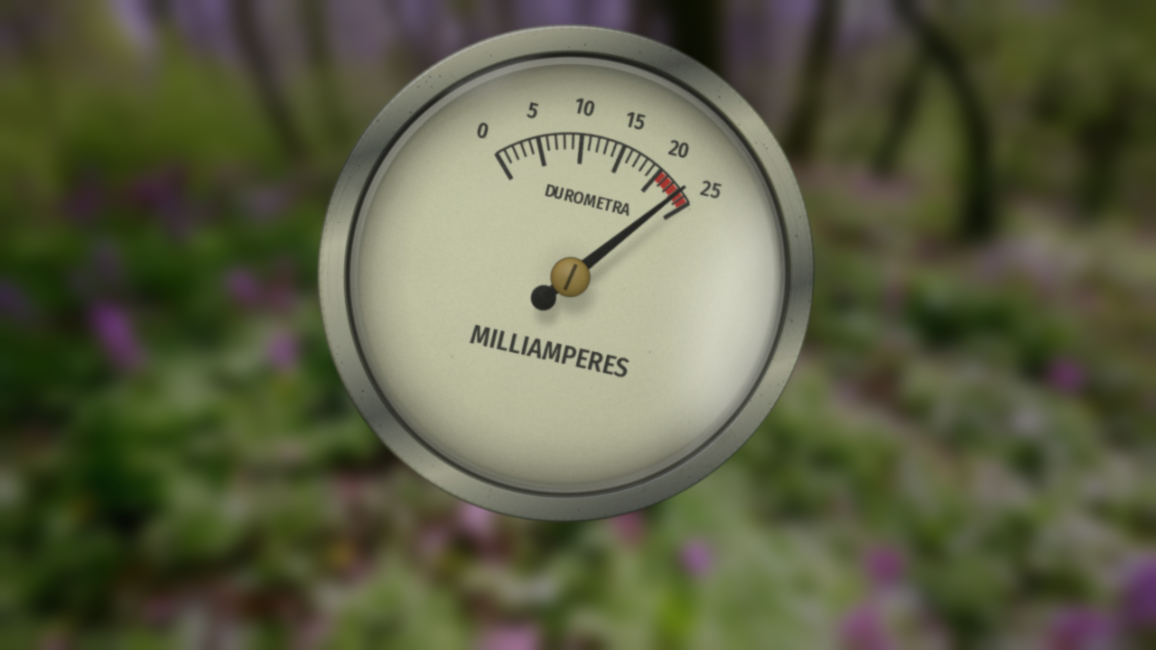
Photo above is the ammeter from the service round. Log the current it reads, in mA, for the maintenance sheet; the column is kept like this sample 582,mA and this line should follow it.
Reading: 23,mA
